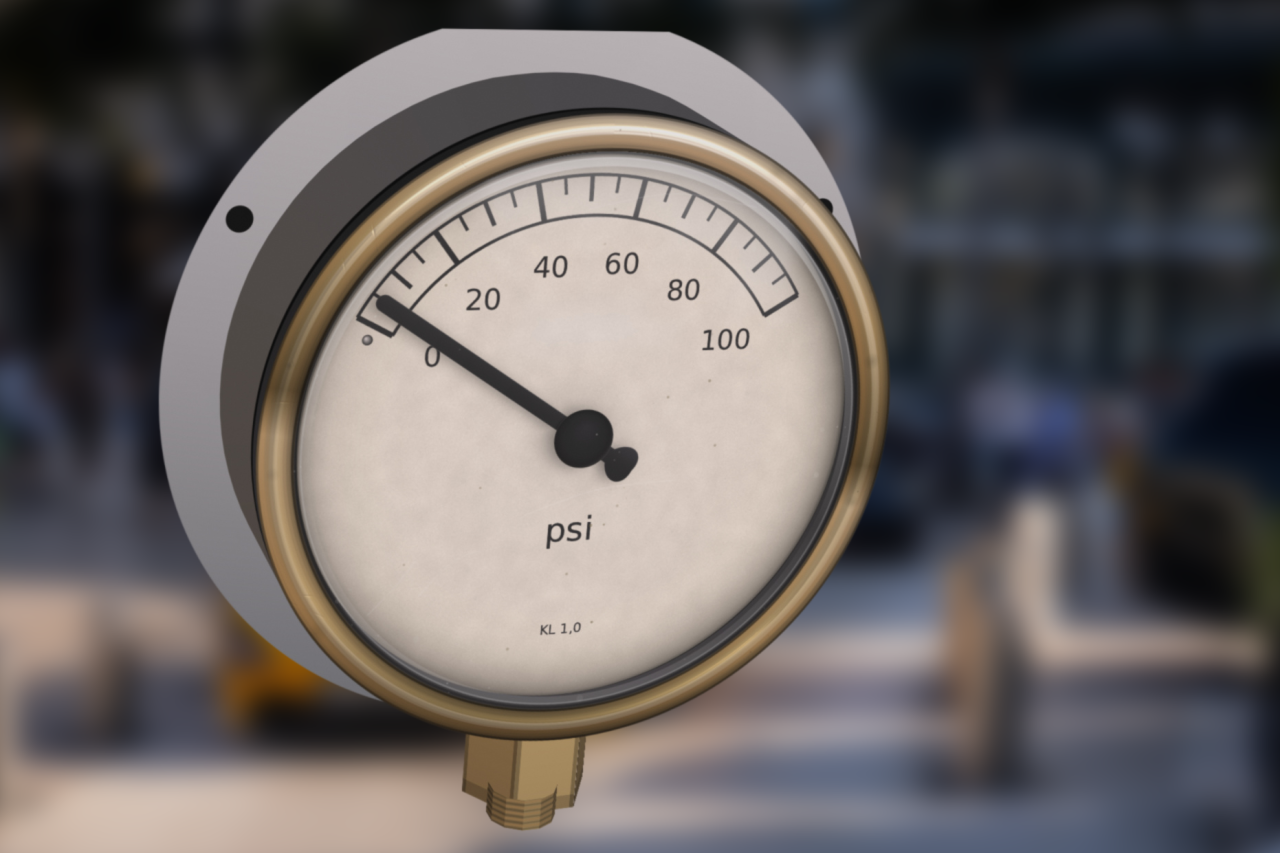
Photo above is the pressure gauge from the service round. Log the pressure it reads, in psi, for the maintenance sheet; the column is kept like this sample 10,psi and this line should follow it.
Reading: 5,psi
